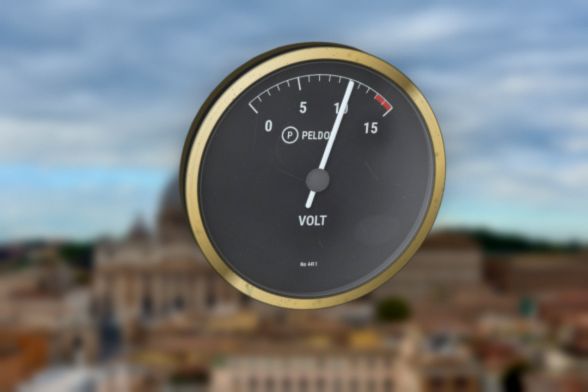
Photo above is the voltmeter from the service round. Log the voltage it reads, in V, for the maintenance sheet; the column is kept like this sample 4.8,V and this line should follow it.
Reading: 10,V
